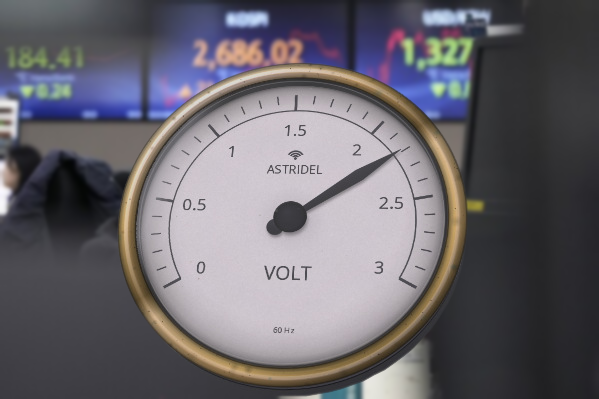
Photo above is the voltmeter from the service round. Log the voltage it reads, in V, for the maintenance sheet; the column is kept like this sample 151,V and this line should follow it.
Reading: 2.2,V
